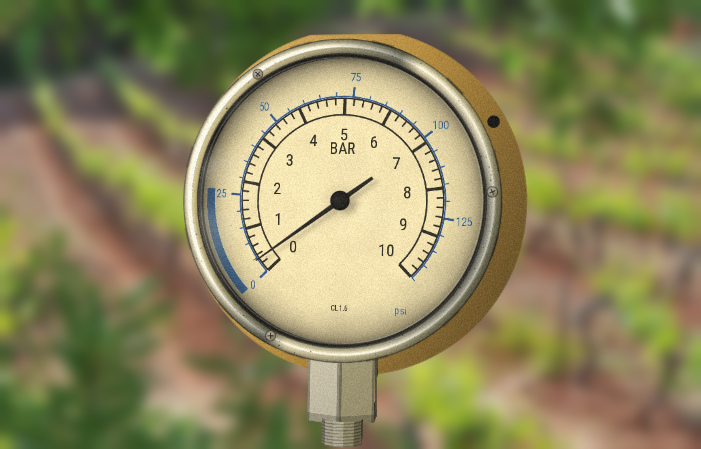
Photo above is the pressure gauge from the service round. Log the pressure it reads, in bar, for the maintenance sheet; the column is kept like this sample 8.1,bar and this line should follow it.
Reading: 0.3,bar
